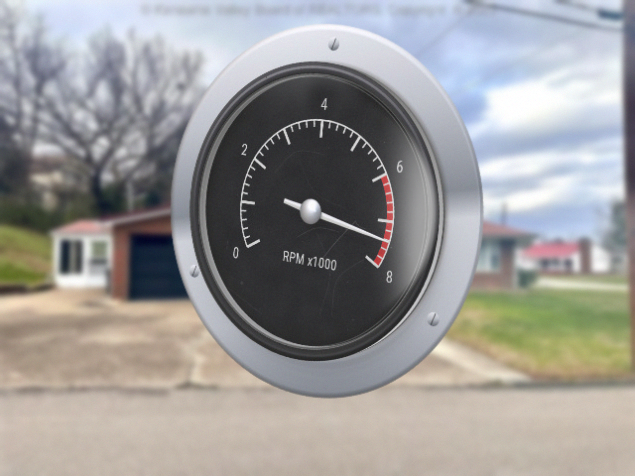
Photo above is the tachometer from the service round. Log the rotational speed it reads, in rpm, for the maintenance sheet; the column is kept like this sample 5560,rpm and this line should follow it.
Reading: 7400,rpm
